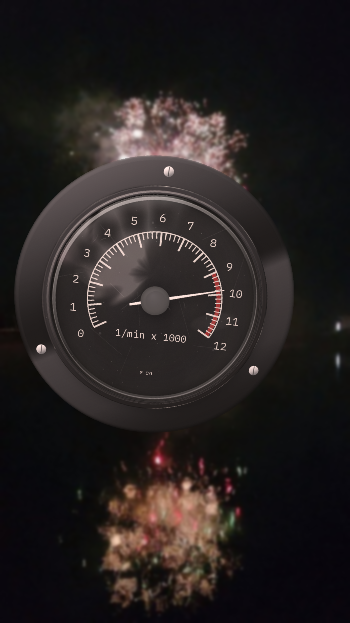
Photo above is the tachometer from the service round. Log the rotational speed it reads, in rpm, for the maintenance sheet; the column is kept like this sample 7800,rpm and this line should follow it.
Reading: 9800,rpm
